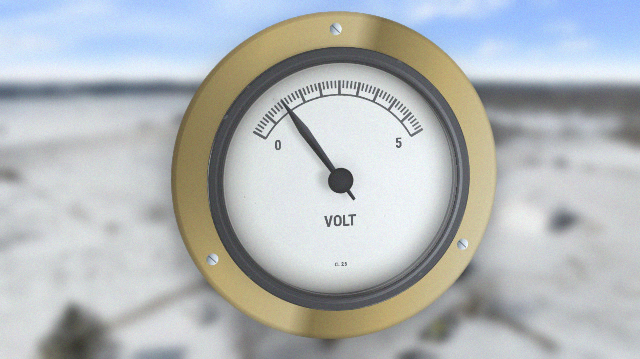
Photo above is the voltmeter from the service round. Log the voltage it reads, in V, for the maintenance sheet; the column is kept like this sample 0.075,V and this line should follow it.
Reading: 1,V
